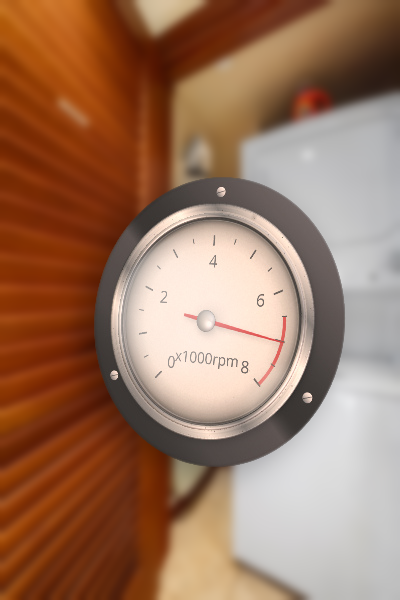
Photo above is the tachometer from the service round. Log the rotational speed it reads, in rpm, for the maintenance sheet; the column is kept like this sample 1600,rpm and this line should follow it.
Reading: 7000,rpm
